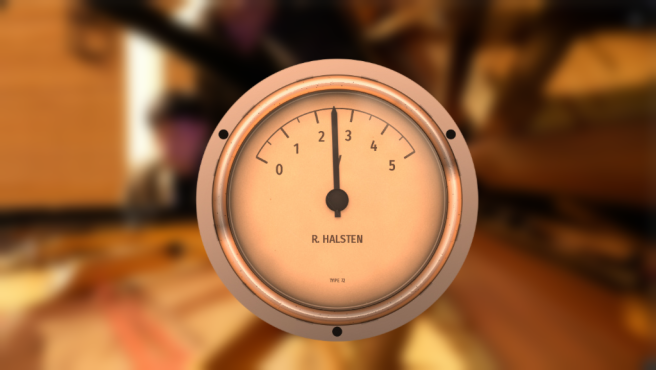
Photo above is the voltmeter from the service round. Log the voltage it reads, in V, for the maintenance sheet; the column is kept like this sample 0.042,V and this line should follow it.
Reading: 2.5,V
